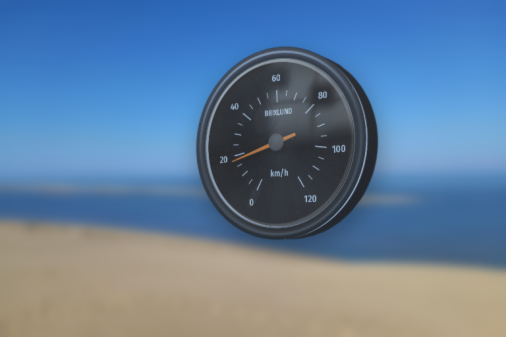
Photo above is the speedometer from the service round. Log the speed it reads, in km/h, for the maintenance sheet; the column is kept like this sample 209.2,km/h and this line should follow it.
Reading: 17.5,km/h
